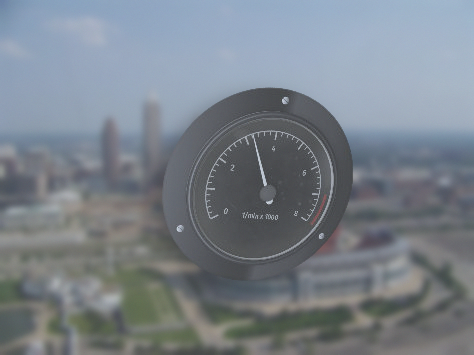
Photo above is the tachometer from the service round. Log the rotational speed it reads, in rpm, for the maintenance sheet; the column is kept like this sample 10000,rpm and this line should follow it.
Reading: 3200,rpm
